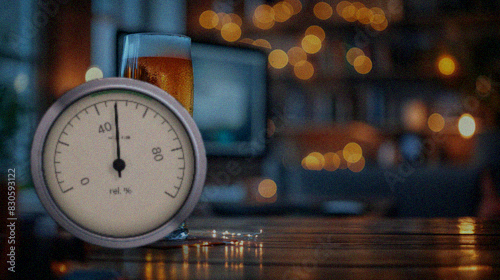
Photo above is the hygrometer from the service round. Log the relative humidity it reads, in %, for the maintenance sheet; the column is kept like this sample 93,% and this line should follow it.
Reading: 48,%
